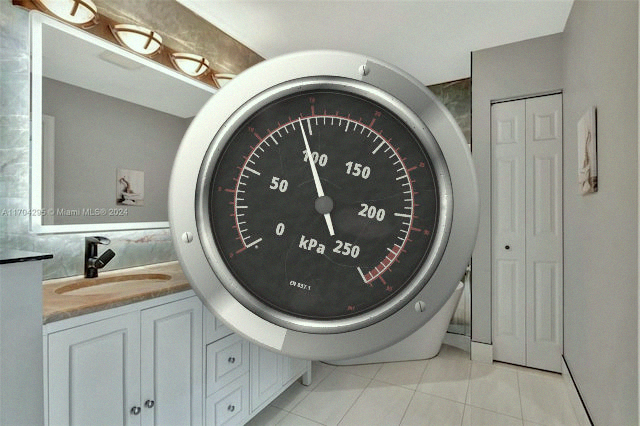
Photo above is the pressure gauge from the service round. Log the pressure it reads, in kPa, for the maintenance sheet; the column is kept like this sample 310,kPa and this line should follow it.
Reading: 95,kPa
